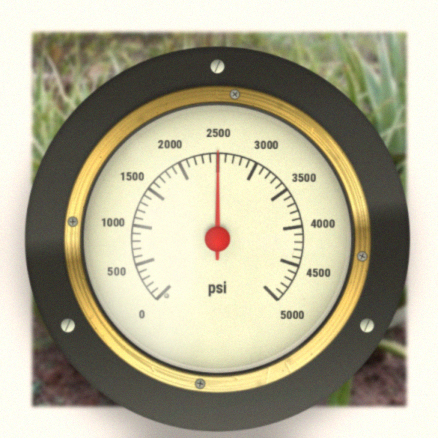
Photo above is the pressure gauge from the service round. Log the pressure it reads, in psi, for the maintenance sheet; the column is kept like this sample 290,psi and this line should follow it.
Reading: 2500,psi
